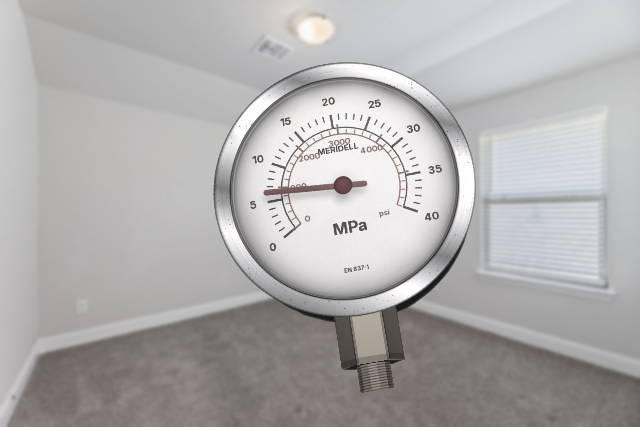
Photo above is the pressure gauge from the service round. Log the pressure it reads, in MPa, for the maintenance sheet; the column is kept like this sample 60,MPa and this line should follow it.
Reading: 6,MPa
